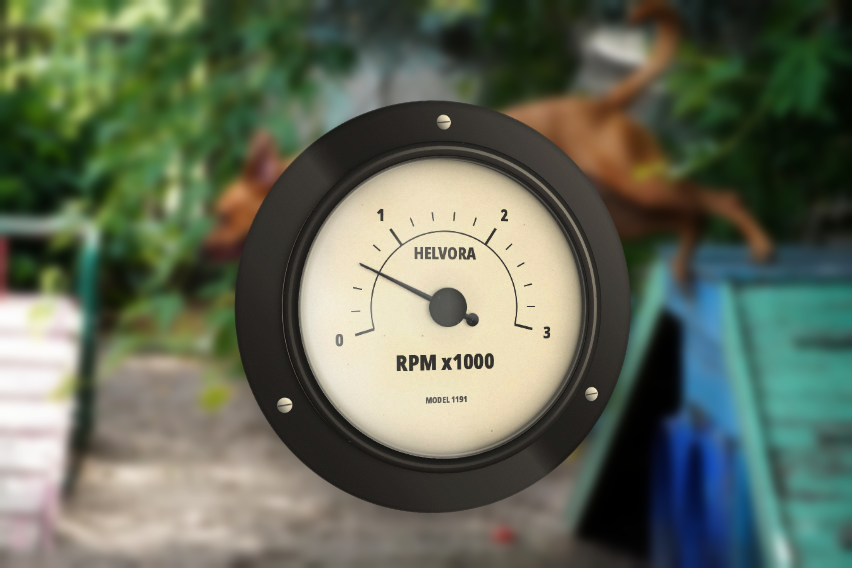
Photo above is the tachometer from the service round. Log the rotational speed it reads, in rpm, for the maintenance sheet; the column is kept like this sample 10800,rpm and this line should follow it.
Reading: 600,rpm
